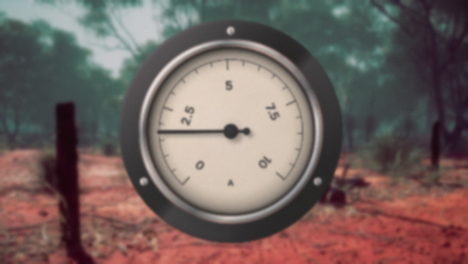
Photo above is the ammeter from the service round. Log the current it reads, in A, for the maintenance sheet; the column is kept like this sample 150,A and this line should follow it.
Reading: 1.75,A
